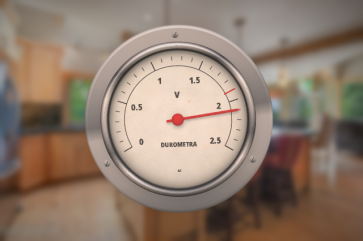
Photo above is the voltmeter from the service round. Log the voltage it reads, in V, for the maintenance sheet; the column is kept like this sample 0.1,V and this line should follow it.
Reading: 2.1,V
